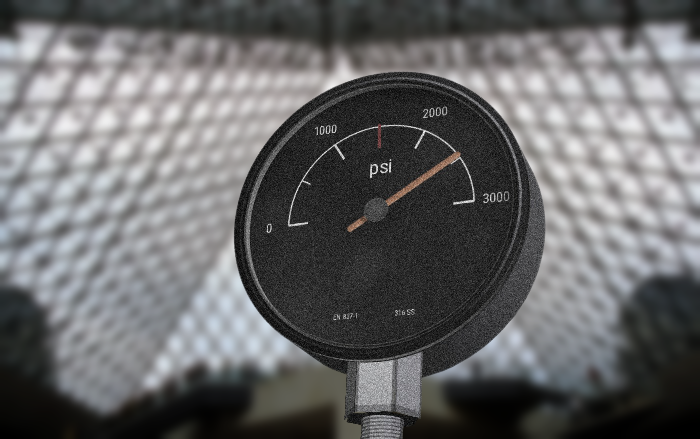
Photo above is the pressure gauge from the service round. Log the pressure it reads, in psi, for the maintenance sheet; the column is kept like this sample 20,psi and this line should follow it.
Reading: 2500,psi
